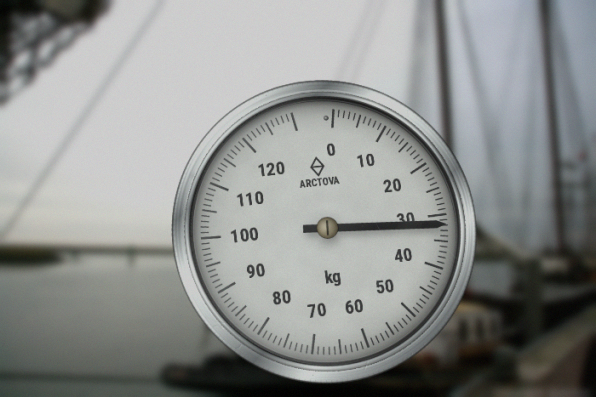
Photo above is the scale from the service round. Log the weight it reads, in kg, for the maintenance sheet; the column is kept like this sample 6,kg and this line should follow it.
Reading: 32,kg
